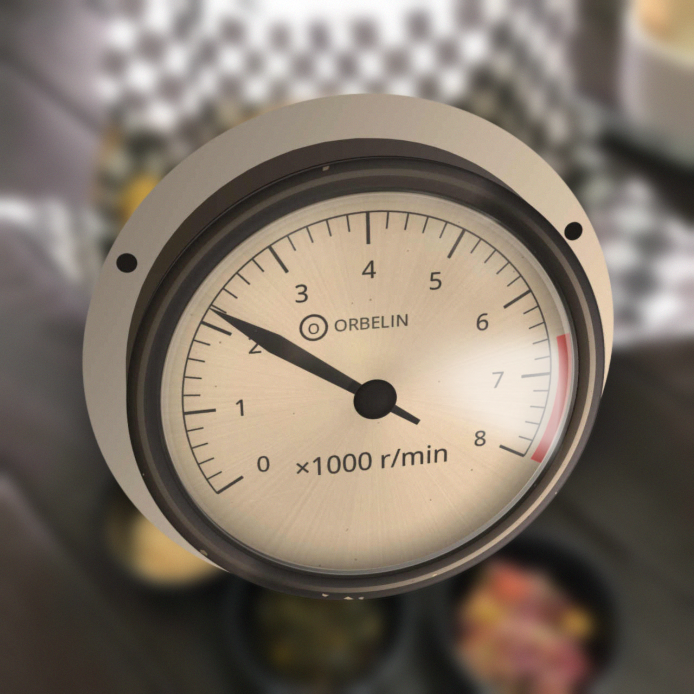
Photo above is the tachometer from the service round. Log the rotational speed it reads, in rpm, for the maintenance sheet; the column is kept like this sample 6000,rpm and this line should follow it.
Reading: 2200,rpm
